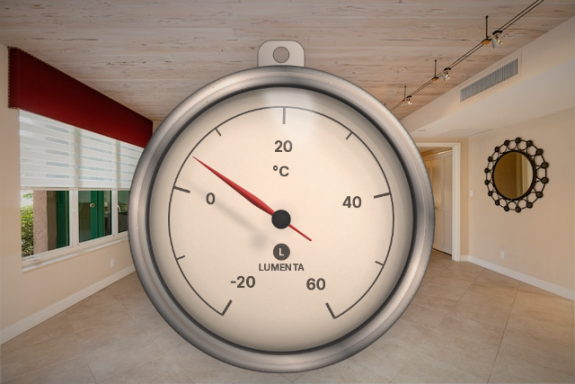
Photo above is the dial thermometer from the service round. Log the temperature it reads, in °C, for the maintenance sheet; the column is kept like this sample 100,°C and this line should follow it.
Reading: 5,°C
